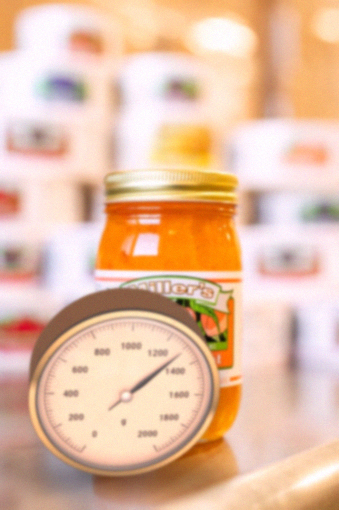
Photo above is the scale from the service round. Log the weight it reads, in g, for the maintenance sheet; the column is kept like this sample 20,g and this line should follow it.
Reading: 1300,g
